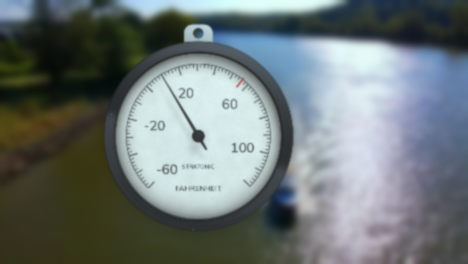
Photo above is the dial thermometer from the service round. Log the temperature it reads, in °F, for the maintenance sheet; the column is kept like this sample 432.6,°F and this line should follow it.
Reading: 10,°F
